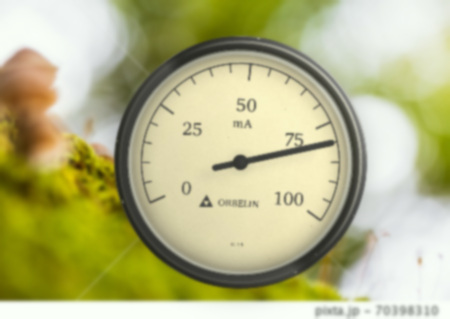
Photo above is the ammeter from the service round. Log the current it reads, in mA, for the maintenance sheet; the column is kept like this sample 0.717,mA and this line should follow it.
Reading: 80,mA
